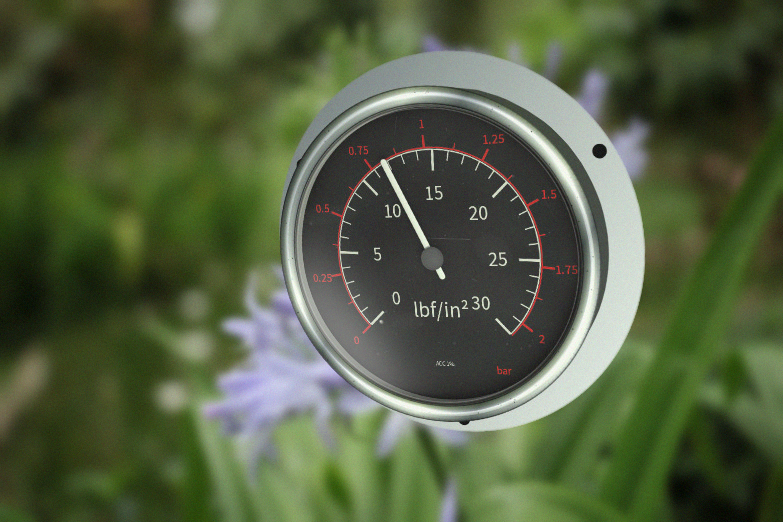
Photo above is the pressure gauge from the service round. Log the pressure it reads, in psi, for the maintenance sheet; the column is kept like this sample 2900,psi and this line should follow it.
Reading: 12,psi
